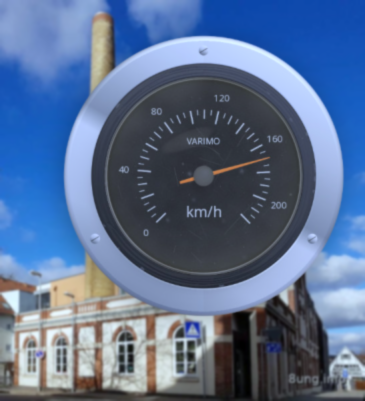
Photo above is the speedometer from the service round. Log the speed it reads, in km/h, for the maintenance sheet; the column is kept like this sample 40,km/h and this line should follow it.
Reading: 170,km/h
